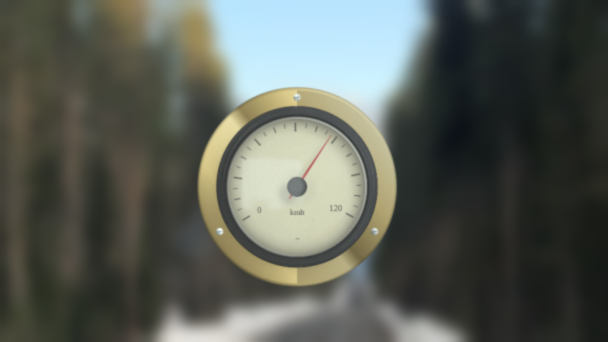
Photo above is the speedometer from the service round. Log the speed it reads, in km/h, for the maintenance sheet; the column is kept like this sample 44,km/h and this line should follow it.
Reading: 77.5,km/h
